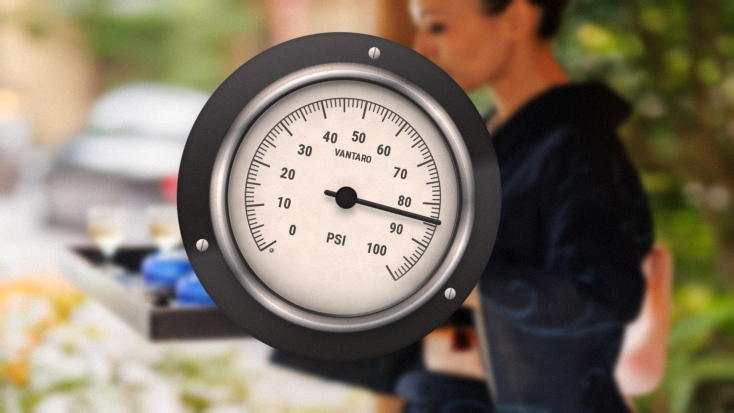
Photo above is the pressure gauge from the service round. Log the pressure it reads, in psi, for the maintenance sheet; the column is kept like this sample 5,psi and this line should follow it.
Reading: 84,psi
